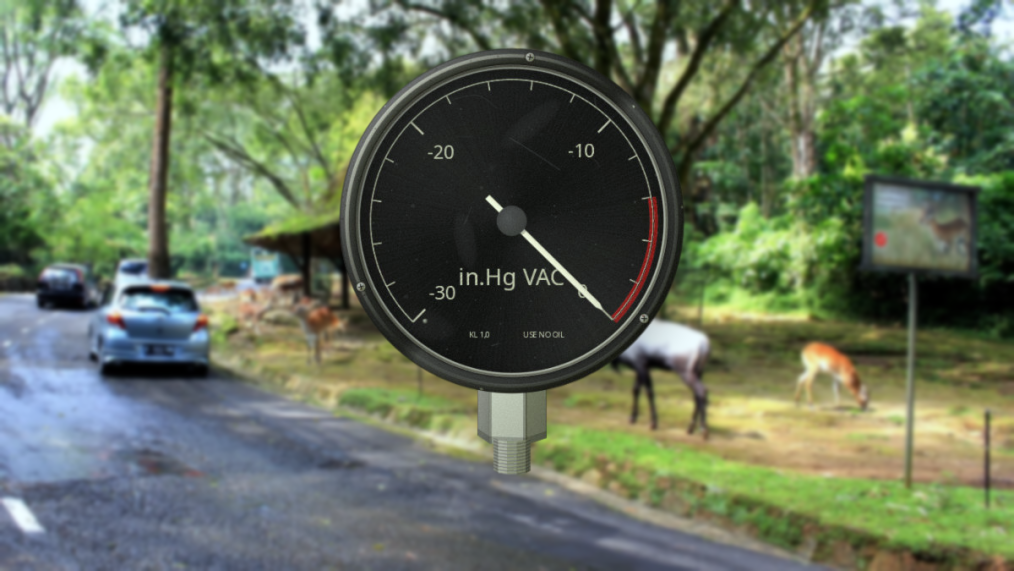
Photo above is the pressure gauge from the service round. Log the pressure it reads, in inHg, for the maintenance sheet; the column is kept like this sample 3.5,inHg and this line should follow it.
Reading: 0,inHg
